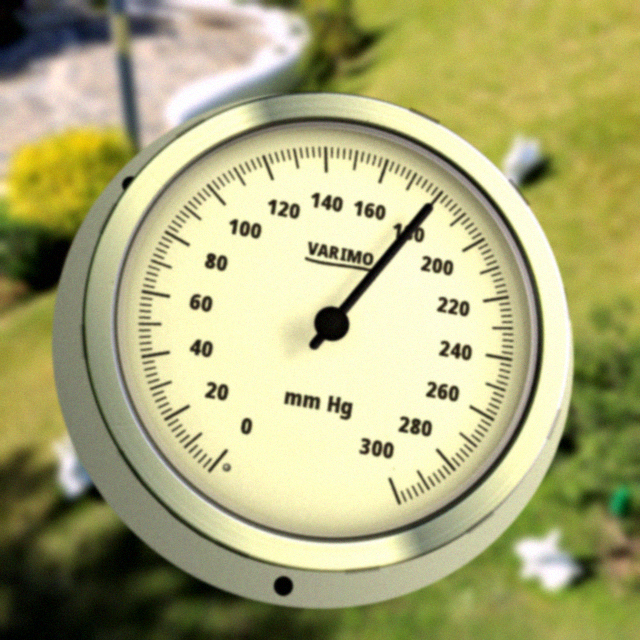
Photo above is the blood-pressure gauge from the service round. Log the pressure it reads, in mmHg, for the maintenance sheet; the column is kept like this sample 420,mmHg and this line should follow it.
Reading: 180,mmHg
